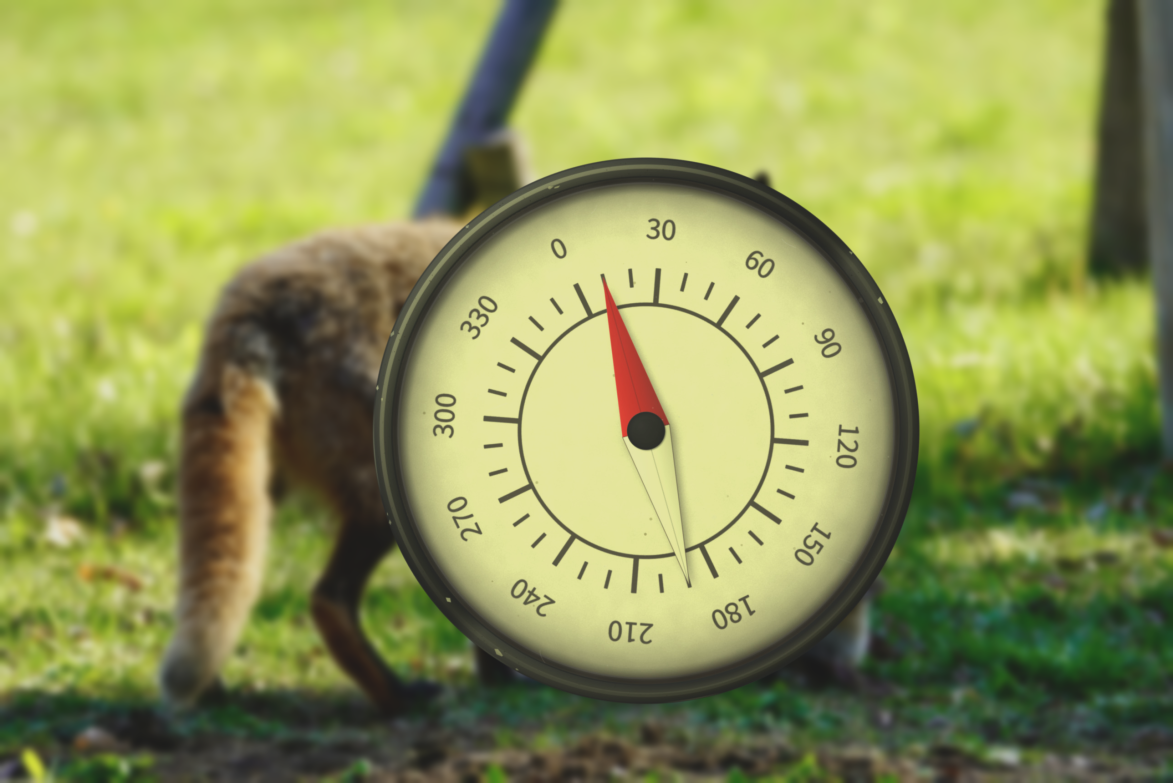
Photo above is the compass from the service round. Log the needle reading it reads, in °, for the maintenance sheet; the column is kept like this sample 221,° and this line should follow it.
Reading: 10,°
